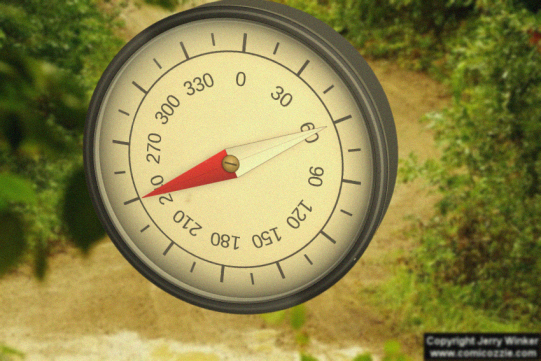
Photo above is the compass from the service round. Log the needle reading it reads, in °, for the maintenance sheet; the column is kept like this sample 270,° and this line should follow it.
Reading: 240,°
